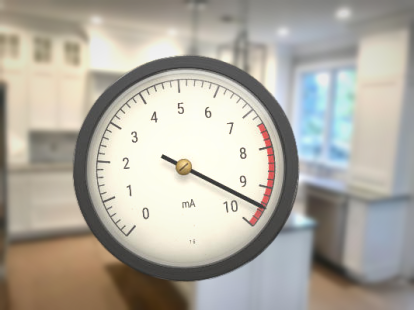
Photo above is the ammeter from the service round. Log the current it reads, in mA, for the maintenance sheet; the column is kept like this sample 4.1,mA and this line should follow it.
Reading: 9.5,mA
